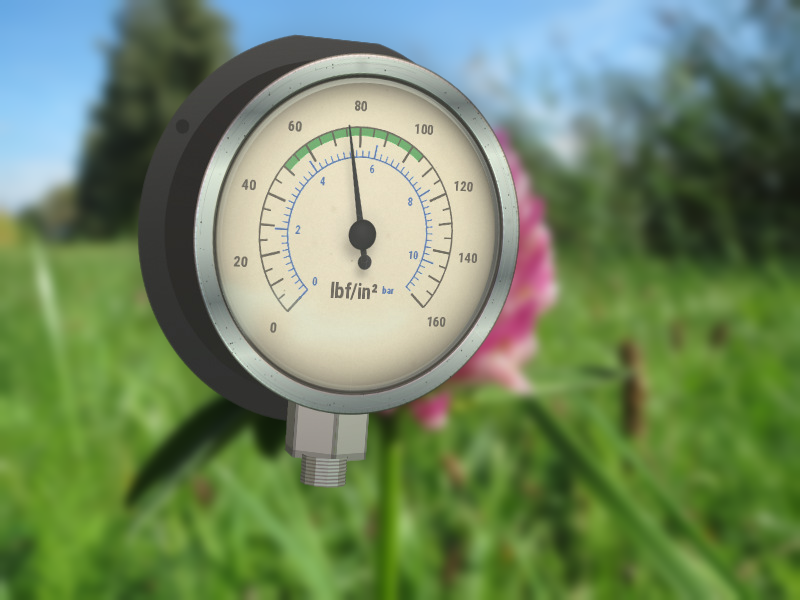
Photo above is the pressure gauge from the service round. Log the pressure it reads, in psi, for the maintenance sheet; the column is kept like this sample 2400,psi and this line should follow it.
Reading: 75,psi
